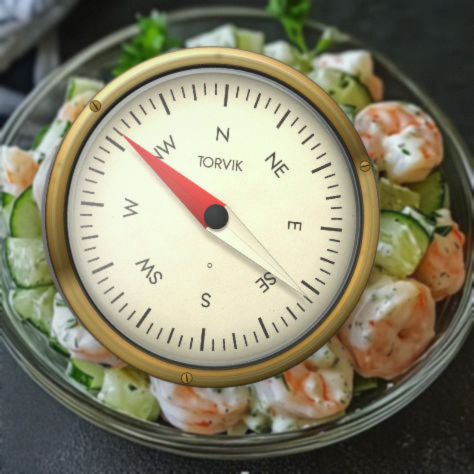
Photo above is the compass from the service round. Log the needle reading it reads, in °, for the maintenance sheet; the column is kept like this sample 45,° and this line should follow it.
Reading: 305,°
